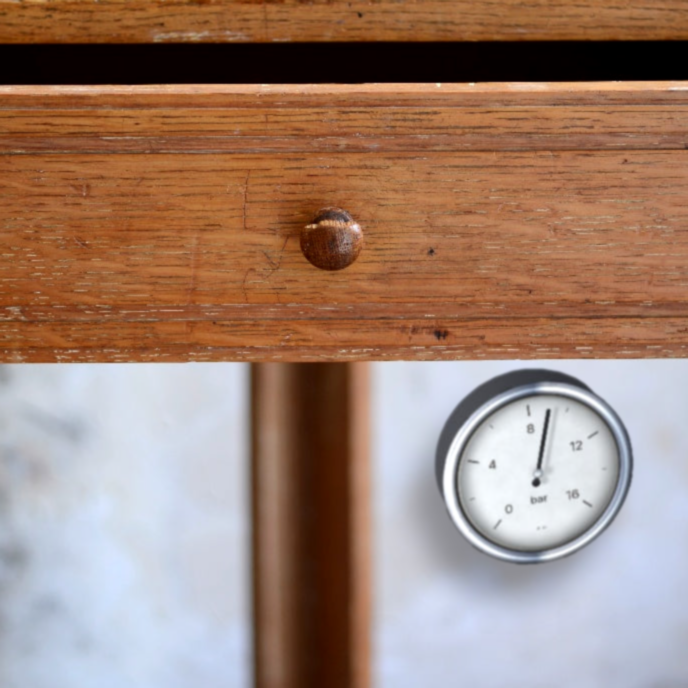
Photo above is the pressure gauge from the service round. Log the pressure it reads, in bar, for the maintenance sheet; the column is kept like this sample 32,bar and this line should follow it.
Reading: 9,bar
